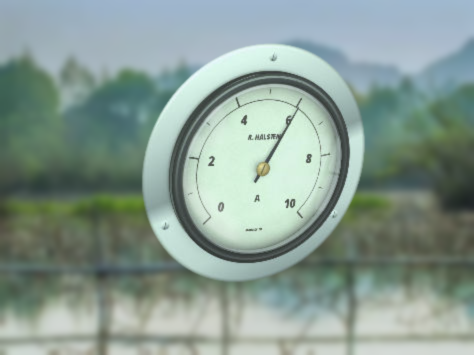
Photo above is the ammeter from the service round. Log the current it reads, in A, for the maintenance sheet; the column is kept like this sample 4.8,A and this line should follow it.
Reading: 6,A
